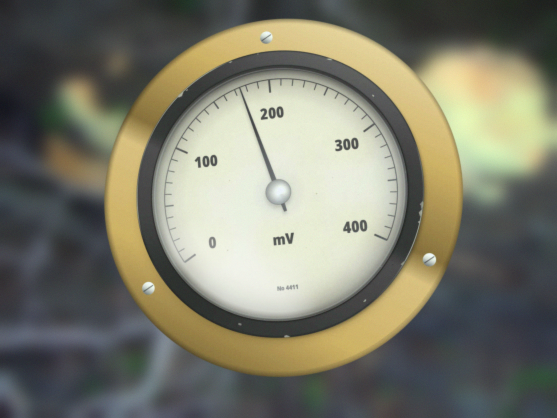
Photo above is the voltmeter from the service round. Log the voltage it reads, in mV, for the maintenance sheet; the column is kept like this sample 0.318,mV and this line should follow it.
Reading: 175,mV
